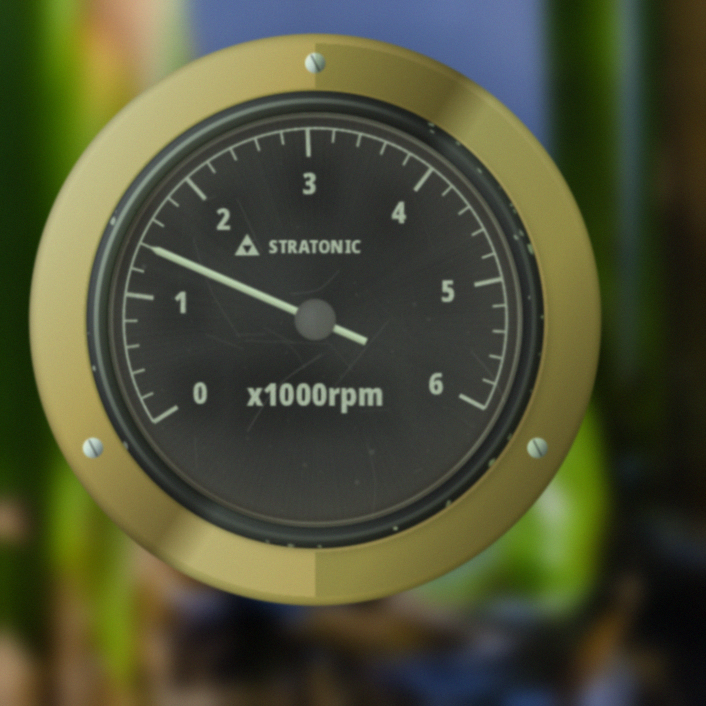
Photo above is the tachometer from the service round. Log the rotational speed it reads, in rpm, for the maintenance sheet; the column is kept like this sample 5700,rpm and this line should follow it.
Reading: 1400,rpm
